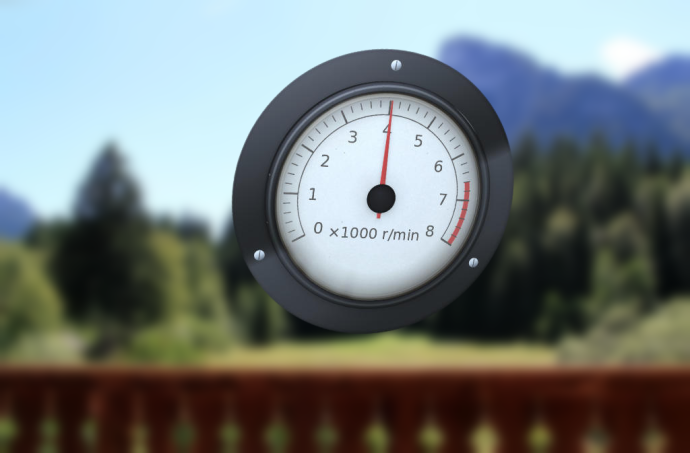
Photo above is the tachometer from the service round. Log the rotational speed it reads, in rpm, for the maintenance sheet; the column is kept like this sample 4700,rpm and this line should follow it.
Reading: 4000,rpm
